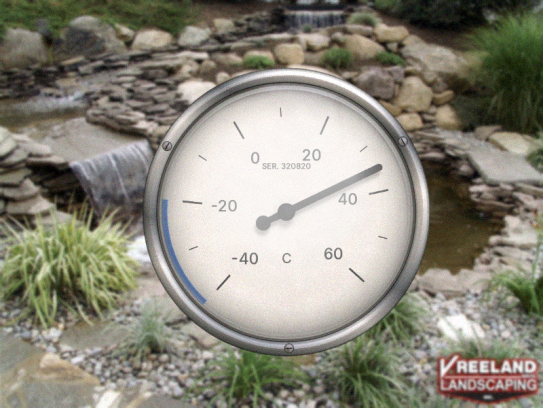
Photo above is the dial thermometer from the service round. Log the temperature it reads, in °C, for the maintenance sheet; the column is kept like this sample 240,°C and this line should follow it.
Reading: 35,°C
